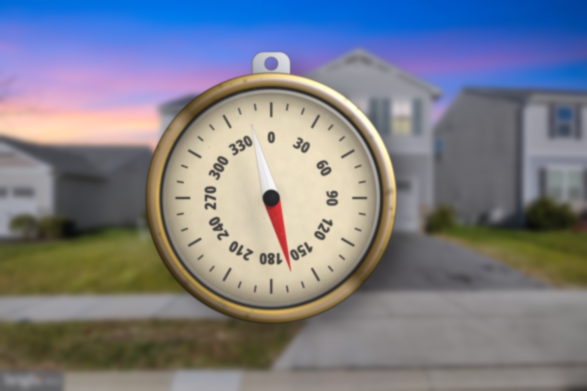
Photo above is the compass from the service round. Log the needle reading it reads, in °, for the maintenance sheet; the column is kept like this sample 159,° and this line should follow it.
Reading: 165,°
